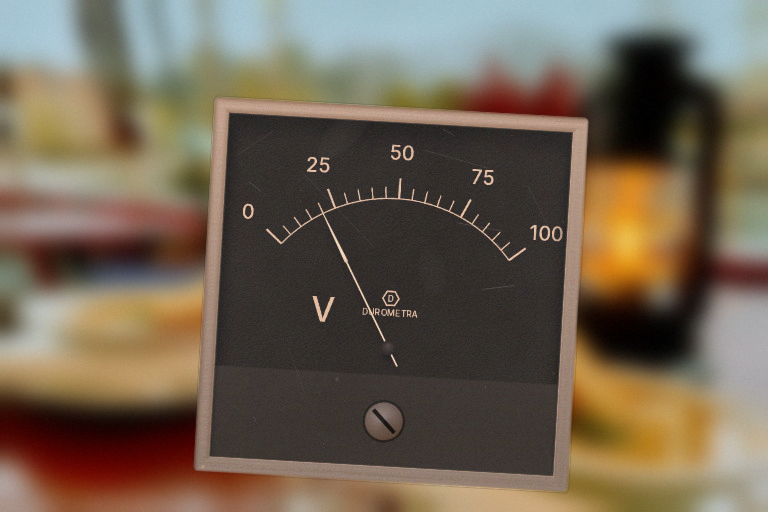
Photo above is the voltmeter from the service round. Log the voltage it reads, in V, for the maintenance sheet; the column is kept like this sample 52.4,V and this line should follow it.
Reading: 20,V
